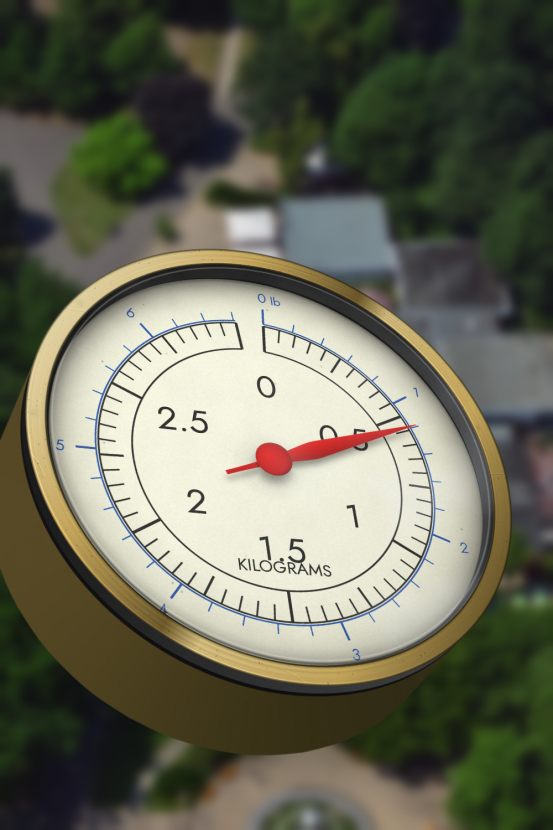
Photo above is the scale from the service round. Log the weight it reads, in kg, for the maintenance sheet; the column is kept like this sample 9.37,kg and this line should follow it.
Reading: 0.55,kg
